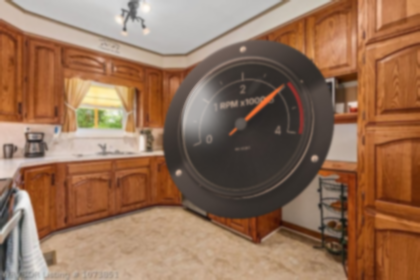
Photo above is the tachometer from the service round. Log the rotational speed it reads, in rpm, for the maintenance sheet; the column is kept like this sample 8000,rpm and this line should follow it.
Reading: 3000,rpm
